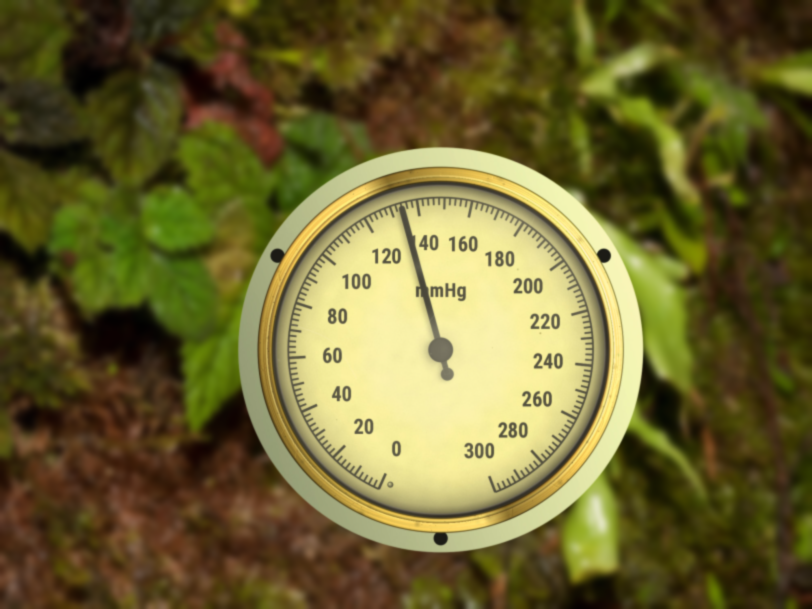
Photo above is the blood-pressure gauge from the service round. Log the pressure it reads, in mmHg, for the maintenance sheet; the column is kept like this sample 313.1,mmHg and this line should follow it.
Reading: 134,mmHg
